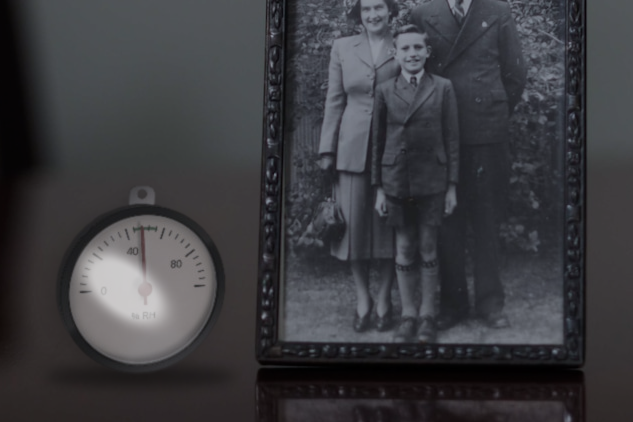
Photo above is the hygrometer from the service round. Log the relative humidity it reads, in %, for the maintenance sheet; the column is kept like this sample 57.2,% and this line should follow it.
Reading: 48,%
